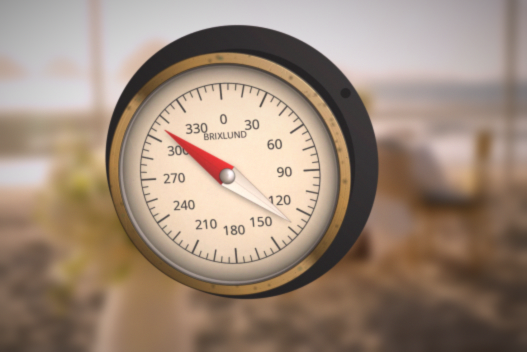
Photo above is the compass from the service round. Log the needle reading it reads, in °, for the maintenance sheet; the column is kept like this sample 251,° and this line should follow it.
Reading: 310,°
